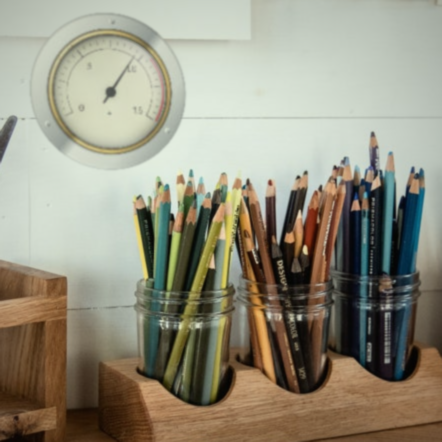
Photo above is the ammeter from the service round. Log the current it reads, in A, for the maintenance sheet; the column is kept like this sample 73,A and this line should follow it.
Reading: 9.5,A
